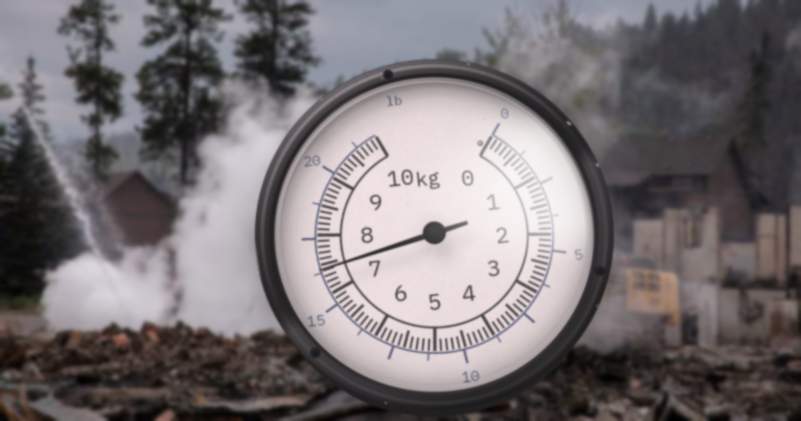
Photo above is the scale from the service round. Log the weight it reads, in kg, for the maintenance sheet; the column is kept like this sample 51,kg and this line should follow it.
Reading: 7.4,kg
